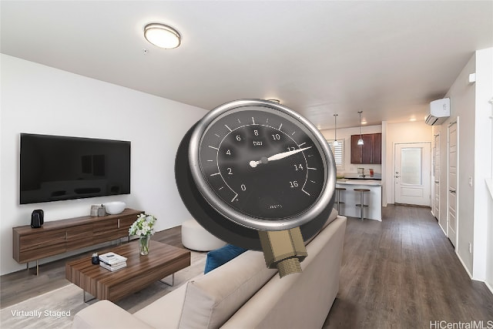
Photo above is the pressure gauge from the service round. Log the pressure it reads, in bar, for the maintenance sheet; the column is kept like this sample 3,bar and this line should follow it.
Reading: 12.5,bar
